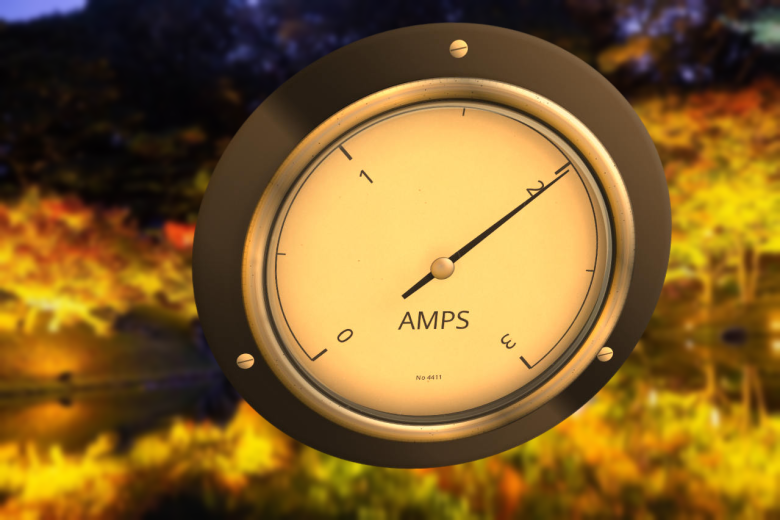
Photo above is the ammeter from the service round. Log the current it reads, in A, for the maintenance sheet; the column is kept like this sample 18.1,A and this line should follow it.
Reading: 2,A
